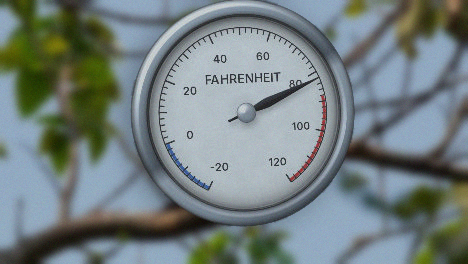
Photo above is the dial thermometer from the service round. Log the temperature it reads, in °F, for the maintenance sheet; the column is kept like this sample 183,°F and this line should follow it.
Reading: 82,°F
